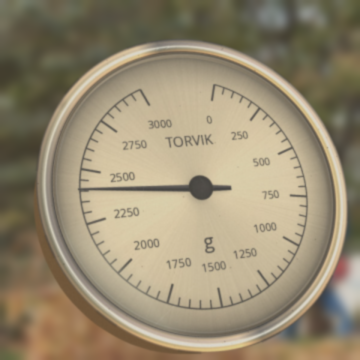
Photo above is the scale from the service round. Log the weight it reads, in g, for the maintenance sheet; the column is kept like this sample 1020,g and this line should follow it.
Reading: 2400,g
